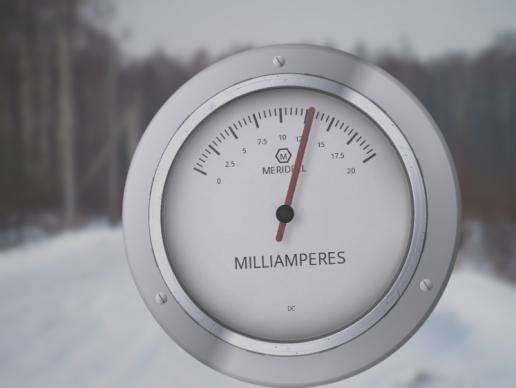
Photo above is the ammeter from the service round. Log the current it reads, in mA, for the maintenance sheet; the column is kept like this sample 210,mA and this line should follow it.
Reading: 13,mA
